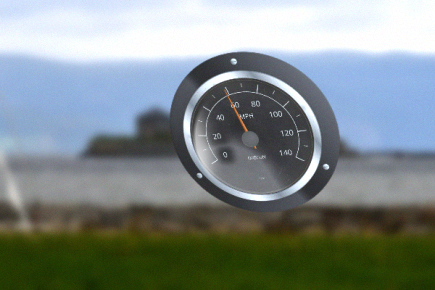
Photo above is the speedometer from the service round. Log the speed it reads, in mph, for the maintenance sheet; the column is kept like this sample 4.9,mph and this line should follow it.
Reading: 60,mph
